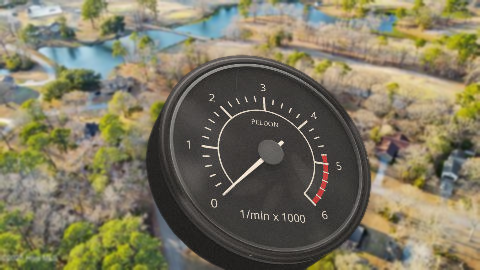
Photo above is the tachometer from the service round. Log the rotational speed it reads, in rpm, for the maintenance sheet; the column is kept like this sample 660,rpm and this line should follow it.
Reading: 0,rpm
